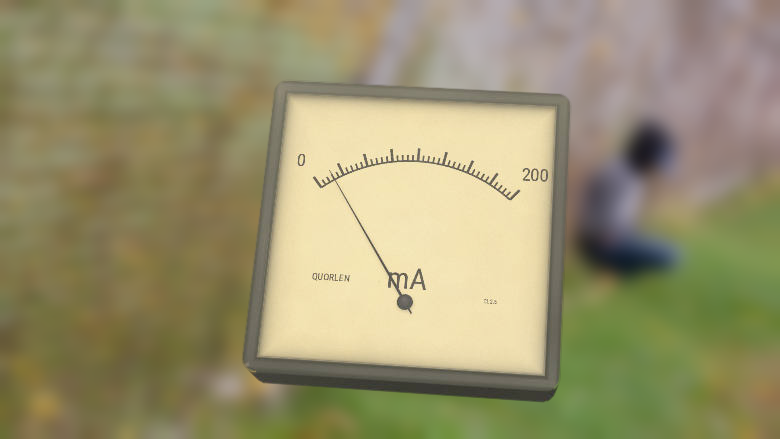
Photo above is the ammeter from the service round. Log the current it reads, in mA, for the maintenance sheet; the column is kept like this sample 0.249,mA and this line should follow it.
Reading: 15,mA
